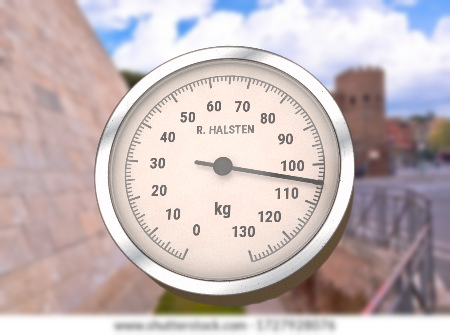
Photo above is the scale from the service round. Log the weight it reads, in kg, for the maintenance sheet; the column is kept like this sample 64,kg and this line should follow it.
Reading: 105,kg
